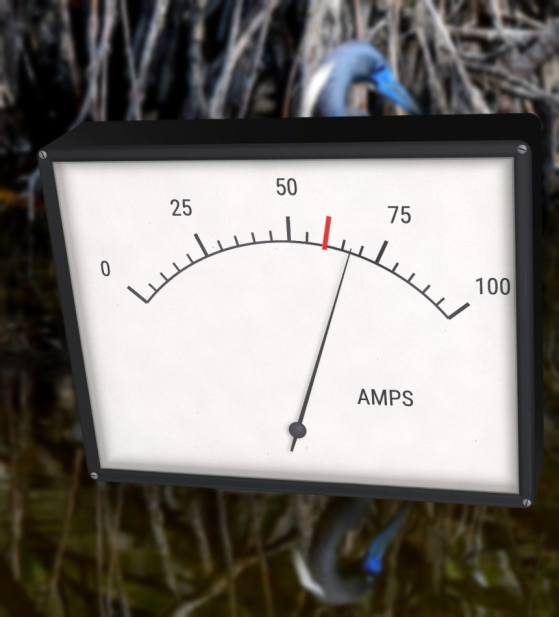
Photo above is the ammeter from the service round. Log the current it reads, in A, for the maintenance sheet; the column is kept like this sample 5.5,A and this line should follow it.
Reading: 67.5,A
